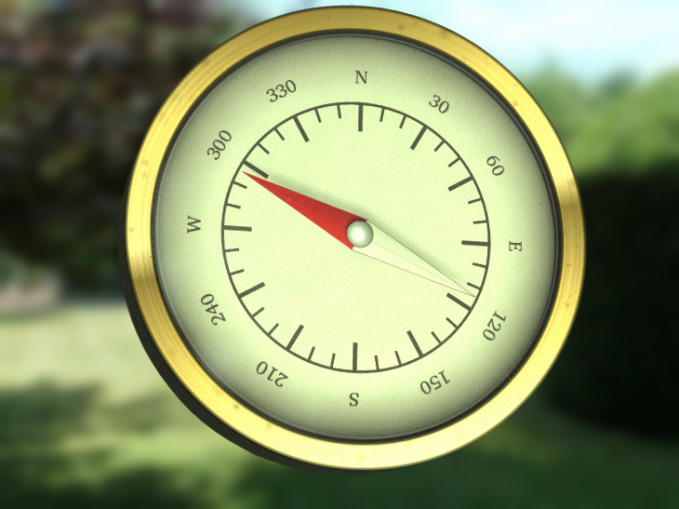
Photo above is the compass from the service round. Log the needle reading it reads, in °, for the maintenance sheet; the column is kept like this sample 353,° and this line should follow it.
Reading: 295,°
